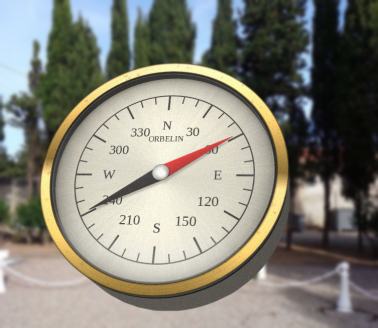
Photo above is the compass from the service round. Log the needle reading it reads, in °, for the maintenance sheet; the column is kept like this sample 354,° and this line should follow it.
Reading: 60,°
